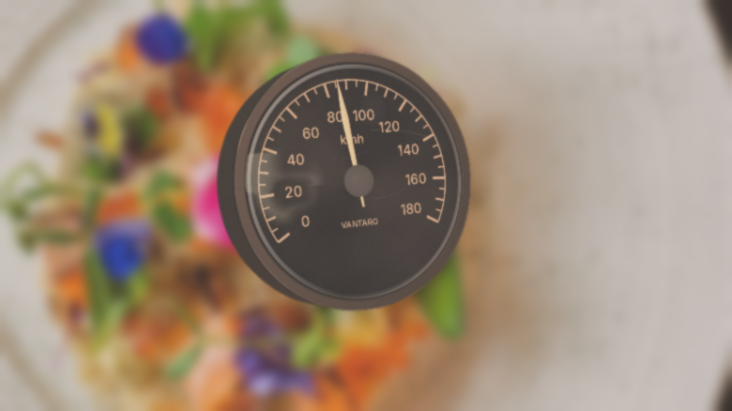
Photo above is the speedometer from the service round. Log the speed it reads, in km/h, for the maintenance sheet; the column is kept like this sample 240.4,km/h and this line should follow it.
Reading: 85,km/h
